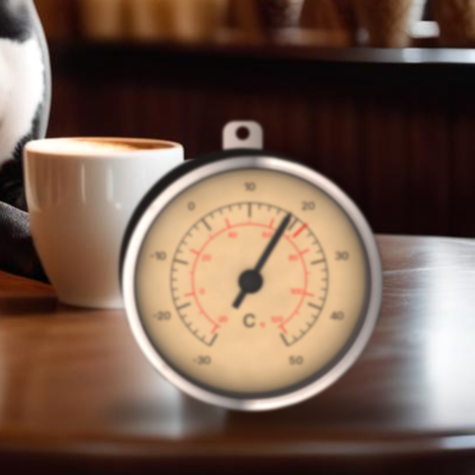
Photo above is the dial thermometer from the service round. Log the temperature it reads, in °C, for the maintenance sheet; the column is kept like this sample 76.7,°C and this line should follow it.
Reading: 18,°C
